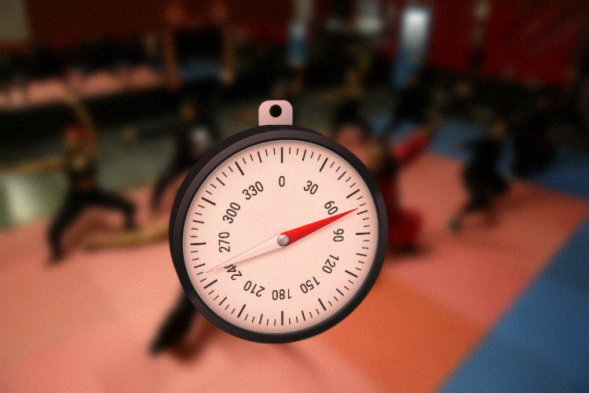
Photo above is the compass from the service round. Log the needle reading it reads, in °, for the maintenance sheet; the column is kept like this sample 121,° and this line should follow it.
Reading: 70,°
